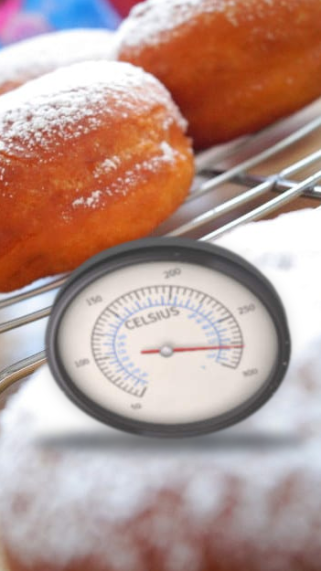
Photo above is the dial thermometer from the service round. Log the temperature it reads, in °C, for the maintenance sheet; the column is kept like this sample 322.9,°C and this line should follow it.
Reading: 275,°C
